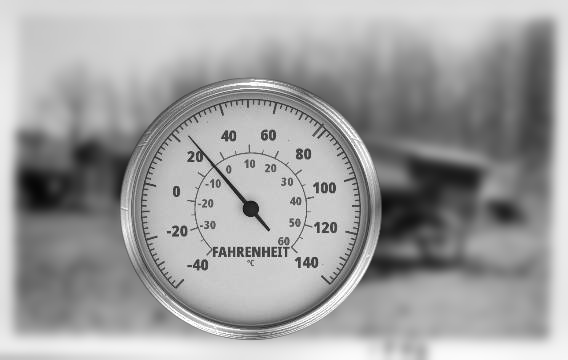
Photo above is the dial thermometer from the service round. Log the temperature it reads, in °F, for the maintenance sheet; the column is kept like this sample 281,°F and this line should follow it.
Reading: 24,°F
